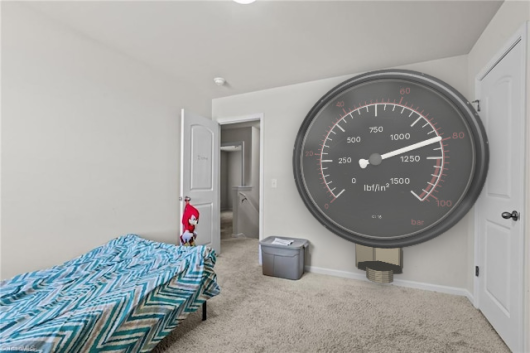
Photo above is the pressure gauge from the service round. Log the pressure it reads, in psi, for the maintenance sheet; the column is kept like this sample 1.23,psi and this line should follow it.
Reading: 1150,psi
